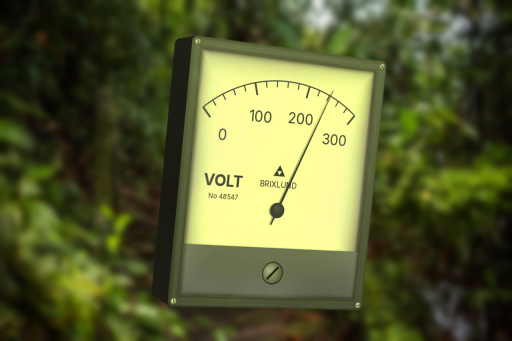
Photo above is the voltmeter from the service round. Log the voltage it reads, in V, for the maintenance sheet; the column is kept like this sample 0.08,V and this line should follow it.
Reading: 240,V
